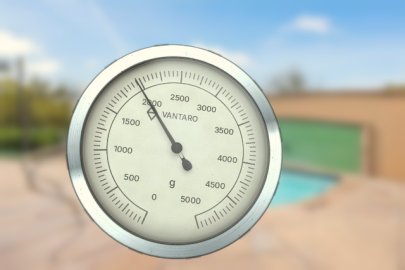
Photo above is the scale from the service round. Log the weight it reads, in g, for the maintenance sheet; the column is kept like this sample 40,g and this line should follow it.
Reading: 1950,g
